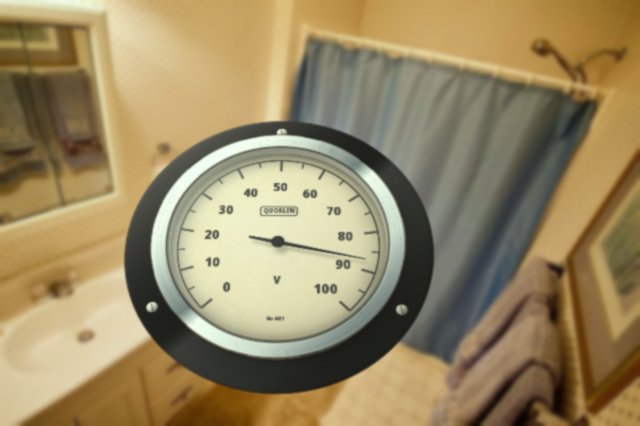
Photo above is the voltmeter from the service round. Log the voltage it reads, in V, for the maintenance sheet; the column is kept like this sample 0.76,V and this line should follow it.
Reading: 87.5,V
